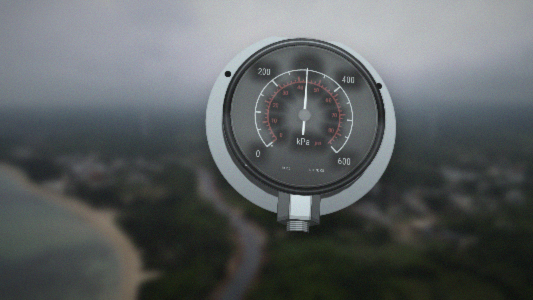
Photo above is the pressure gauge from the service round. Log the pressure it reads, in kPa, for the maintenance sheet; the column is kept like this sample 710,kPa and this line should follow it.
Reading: 300,kPa
